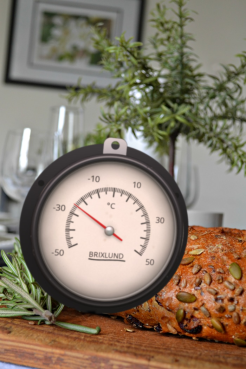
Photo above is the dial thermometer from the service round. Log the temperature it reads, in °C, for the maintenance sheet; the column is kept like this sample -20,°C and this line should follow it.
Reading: -25,°C
